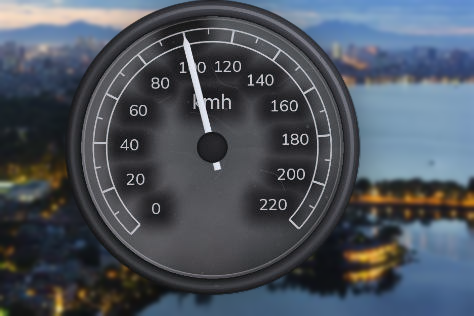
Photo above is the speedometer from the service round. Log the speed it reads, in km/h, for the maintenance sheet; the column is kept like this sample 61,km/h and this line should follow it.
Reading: 100,km/h
